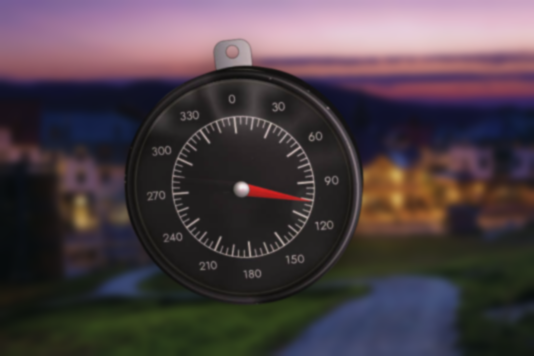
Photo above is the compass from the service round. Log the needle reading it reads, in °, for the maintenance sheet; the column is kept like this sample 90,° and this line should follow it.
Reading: 105,°
